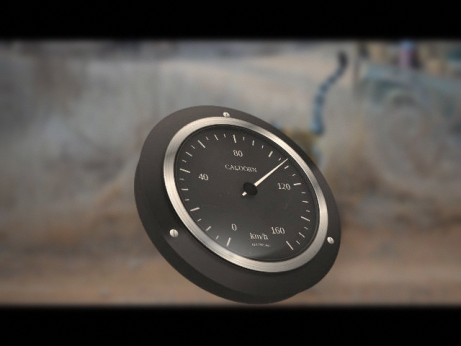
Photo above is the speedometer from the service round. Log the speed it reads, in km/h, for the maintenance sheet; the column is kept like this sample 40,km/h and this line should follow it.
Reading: 107.5,km/h
